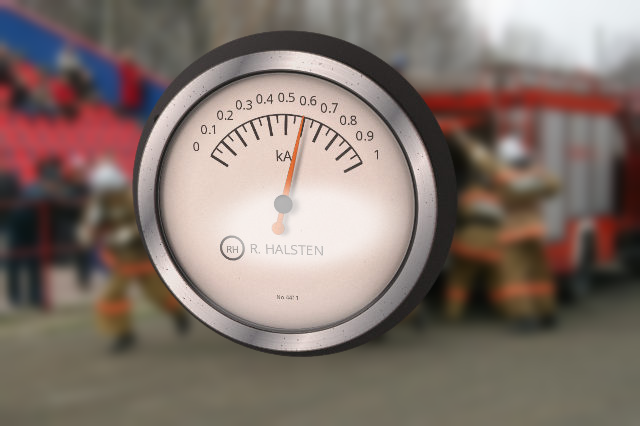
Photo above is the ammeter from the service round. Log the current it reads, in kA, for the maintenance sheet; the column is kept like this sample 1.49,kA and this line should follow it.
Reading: 0.6,kA
